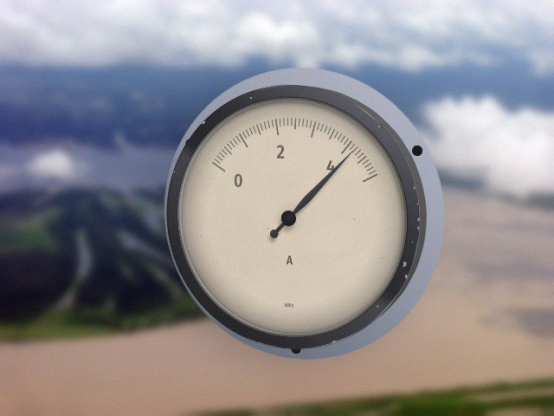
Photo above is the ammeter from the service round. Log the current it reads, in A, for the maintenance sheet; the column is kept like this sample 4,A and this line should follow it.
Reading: 4.2,A
